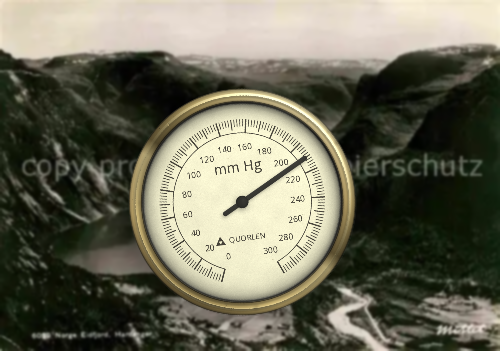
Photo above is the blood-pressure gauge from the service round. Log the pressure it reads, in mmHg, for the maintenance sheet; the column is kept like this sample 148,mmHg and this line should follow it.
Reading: 210,mmHg
